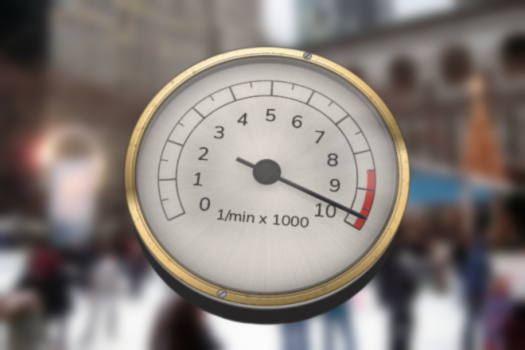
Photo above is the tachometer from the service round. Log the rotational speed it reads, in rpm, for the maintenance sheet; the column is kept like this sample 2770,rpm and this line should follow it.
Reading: 9750,rpm
